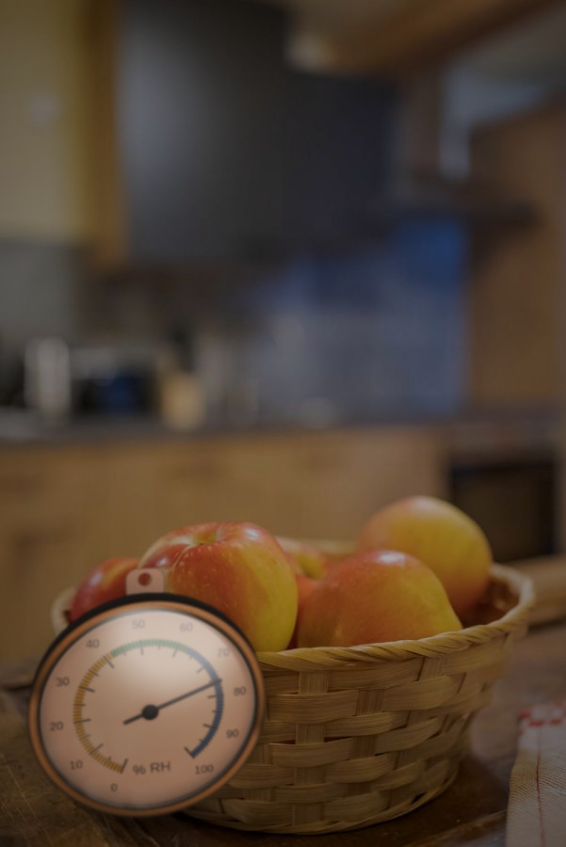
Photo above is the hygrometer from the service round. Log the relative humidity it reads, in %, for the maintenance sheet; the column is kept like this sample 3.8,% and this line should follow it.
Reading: 75,%
